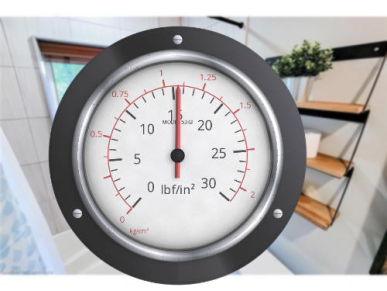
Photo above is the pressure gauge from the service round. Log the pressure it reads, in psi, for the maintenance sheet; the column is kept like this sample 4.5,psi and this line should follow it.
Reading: 15.5,psi
